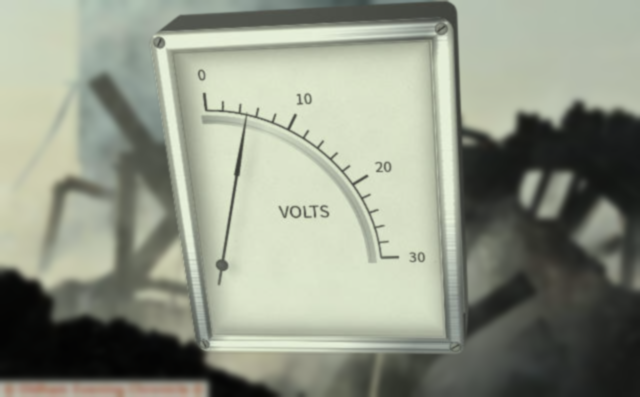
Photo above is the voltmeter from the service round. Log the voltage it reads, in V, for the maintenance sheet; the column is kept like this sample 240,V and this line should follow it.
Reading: 5,V
